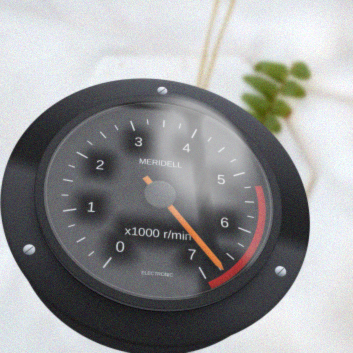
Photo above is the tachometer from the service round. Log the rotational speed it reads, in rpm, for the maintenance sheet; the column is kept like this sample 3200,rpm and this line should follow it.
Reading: 6750,rpm
